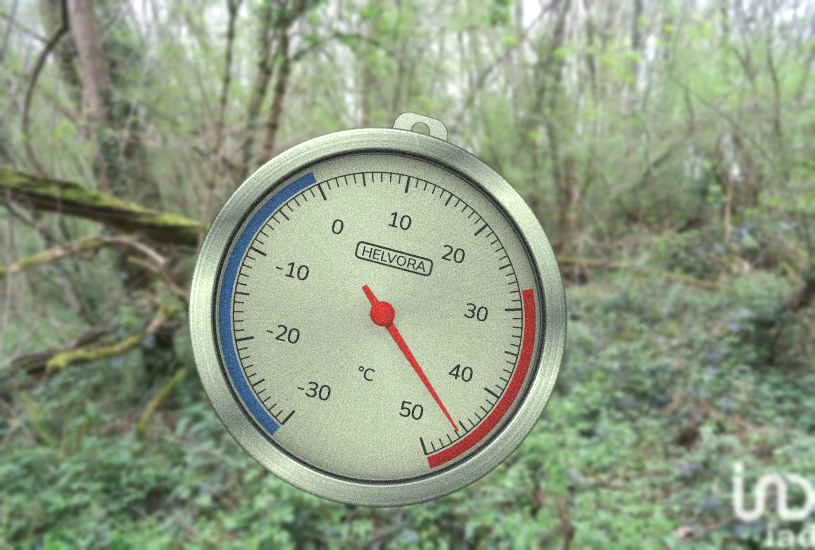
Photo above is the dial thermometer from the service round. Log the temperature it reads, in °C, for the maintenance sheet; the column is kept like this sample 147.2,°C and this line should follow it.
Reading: 46,°C
